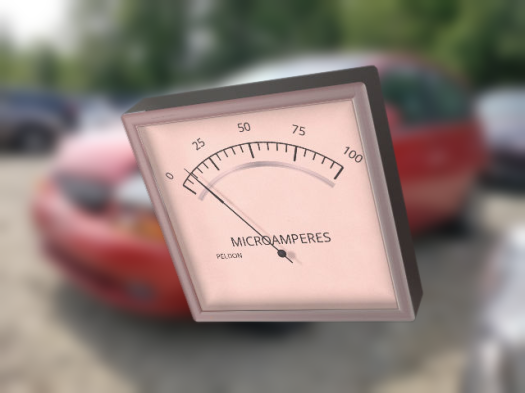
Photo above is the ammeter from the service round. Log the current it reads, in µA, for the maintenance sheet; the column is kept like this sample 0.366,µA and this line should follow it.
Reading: 10,µA
